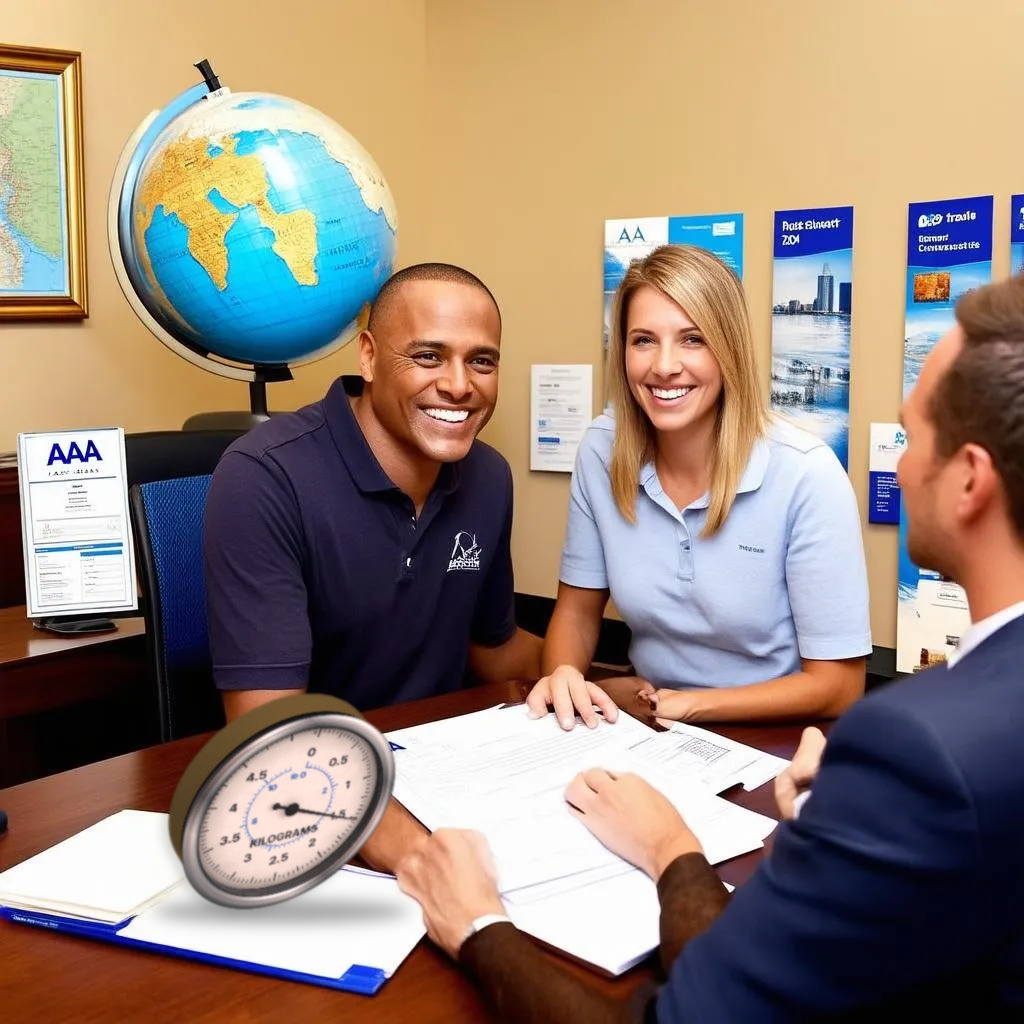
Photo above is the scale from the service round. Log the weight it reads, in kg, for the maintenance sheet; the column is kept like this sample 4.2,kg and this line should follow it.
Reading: 1.5,kg
